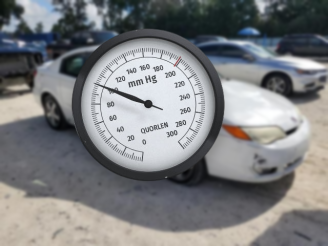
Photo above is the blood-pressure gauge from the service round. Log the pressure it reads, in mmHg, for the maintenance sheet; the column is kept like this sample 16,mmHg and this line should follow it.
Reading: 100,mmHg
